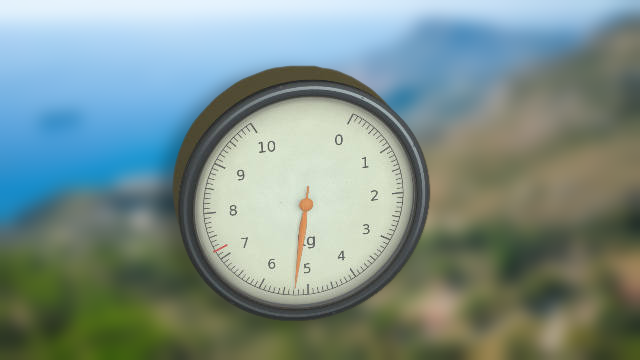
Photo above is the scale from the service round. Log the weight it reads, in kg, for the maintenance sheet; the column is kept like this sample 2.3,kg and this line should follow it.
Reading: 5.3,kg
